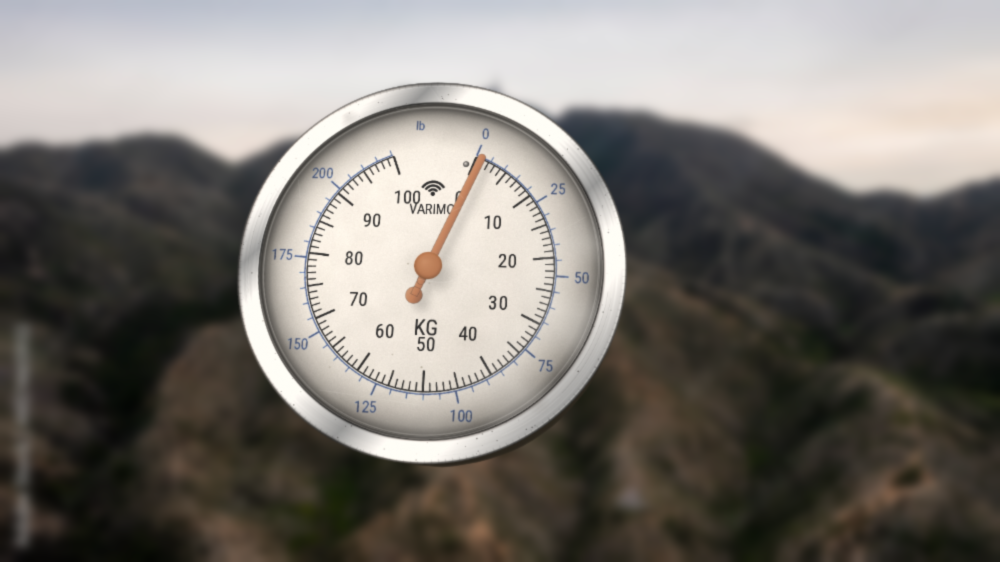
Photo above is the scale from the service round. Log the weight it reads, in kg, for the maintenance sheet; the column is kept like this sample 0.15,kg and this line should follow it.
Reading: 1,kg
